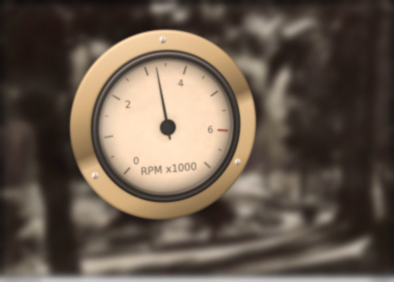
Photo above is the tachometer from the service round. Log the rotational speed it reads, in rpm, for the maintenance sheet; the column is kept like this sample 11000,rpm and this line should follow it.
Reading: 3250,rpm
